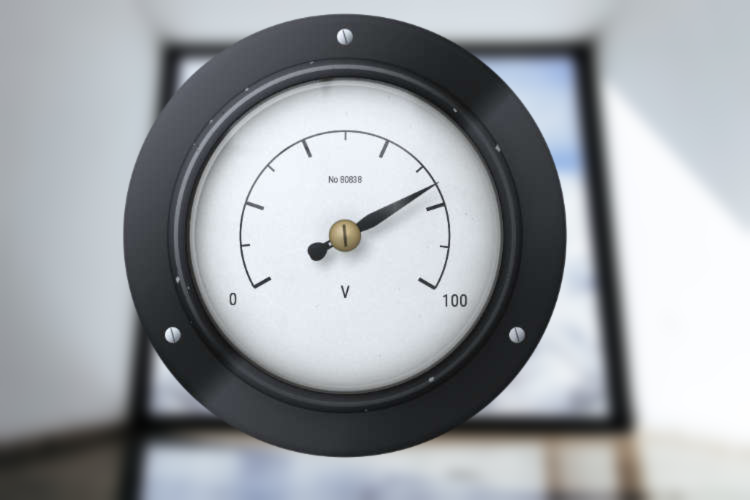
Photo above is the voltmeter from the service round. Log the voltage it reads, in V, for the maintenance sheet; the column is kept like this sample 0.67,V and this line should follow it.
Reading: 75,V
